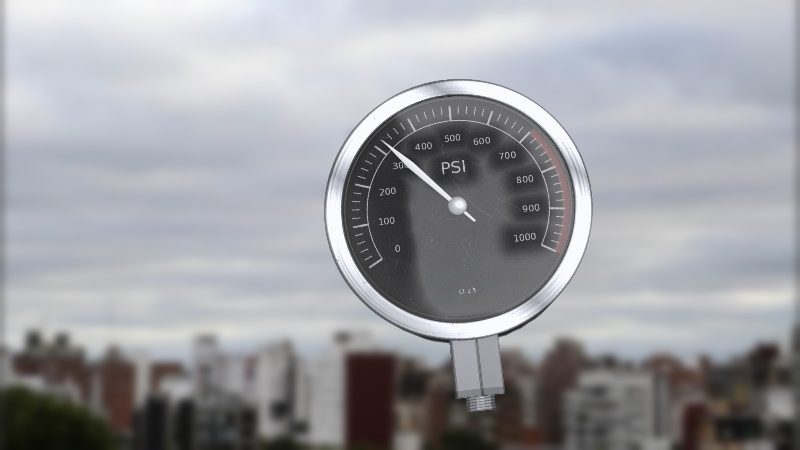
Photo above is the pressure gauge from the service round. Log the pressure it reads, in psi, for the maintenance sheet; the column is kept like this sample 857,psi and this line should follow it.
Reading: 320,psi
